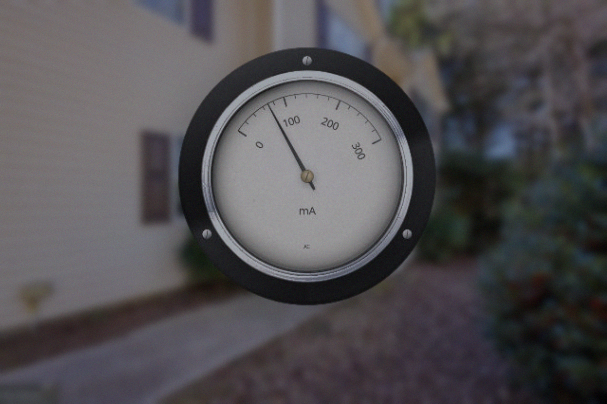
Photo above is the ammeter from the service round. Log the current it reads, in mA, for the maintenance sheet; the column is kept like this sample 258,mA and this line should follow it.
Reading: 70,mA
